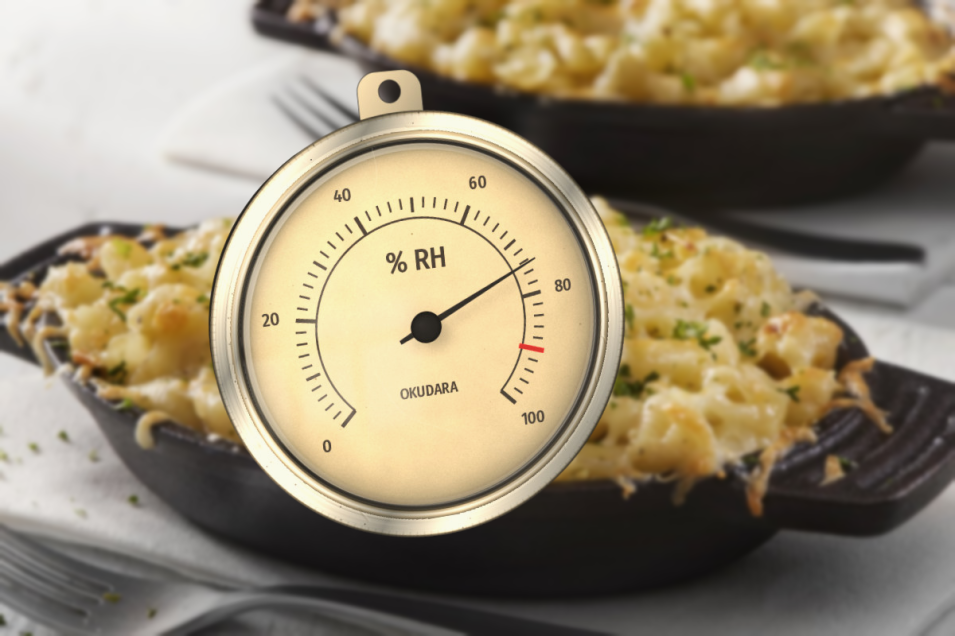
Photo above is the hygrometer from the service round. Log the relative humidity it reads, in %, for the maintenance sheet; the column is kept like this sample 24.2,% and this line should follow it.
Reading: 74,%
